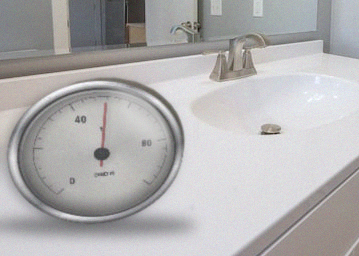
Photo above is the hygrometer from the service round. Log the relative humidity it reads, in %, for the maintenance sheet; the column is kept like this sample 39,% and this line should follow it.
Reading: 52,%
